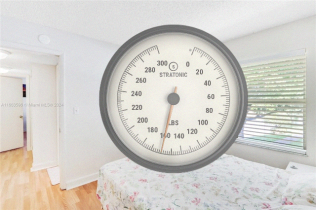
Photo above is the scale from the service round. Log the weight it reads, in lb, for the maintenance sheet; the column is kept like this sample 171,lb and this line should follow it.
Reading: 160,lb
